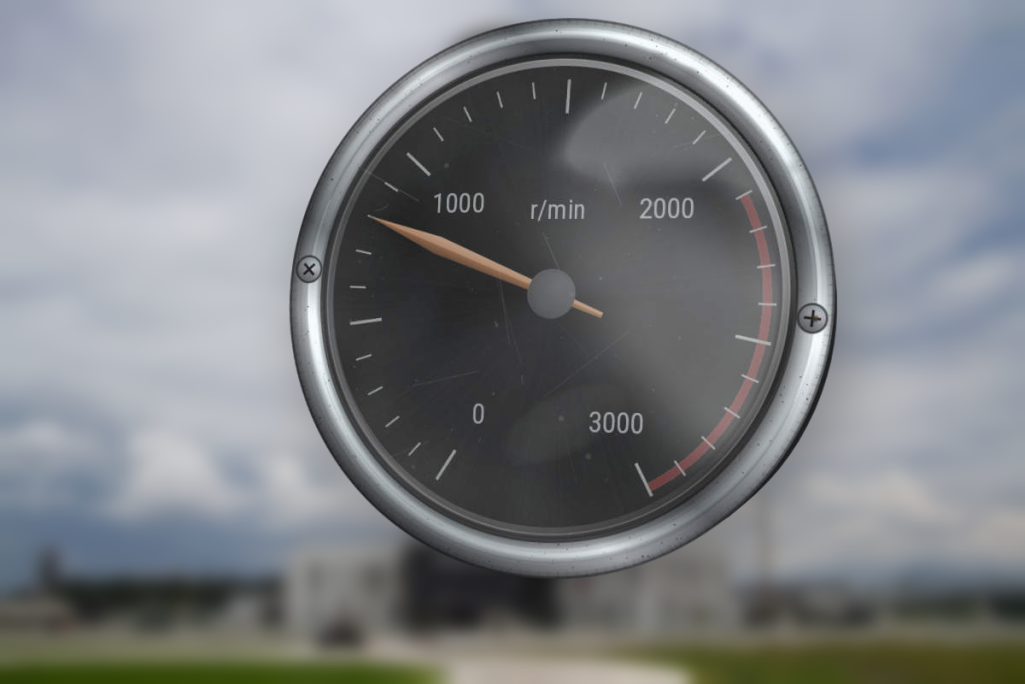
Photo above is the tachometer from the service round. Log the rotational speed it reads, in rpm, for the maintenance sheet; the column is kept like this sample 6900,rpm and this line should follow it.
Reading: 800,rpm
